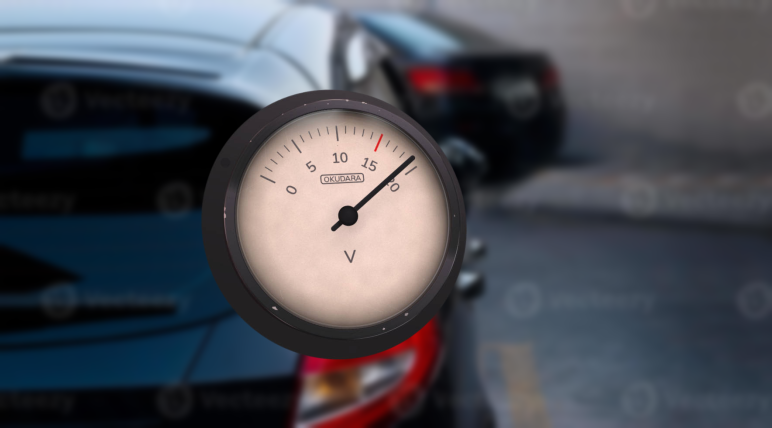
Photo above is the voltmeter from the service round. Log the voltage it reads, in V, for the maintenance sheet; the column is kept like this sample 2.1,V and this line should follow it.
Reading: 19,V
